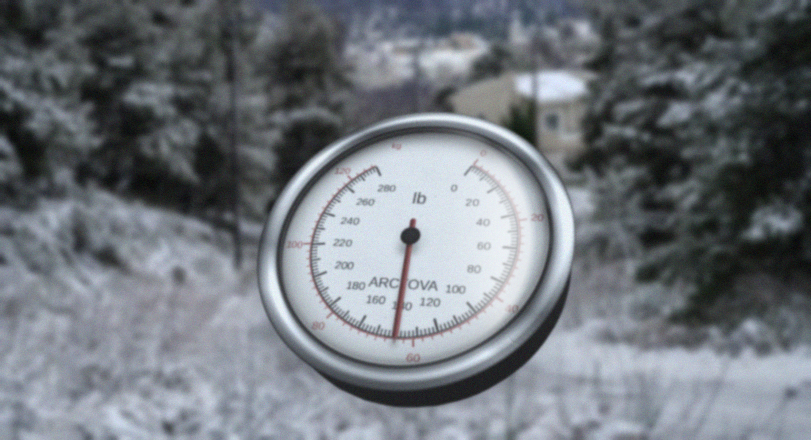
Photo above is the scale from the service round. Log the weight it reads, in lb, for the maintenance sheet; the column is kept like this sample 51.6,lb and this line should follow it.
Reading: 140,lb
